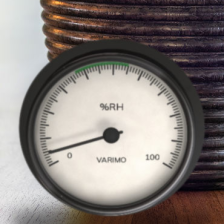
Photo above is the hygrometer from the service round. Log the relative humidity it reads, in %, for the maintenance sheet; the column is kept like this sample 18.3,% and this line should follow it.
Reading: 5,%
